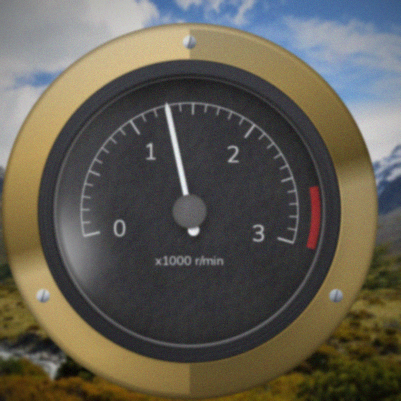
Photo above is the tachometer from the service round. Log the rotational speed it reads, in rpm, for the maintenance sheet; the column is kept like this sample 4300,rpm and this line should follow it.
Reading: 1300,rpm
